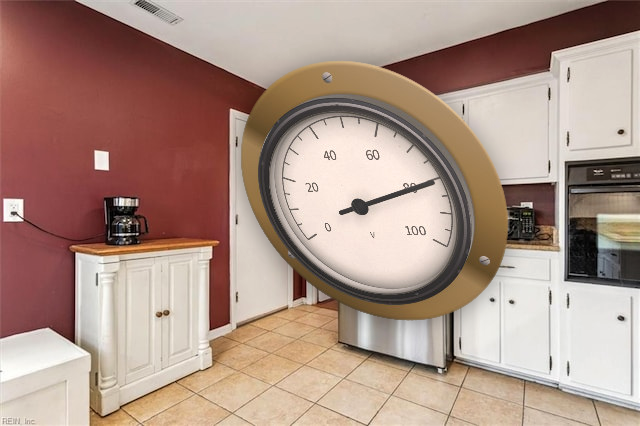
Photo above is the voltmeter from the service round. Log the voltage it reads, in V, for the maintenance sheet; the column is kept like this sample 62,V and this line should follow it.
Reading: 80,V
